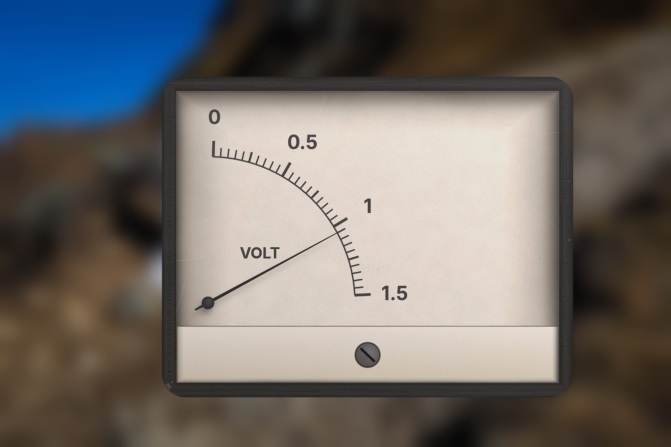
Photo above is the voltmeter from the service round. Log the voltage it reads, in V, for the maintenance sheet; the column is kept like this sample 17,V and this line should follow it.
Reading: 1.05,V
